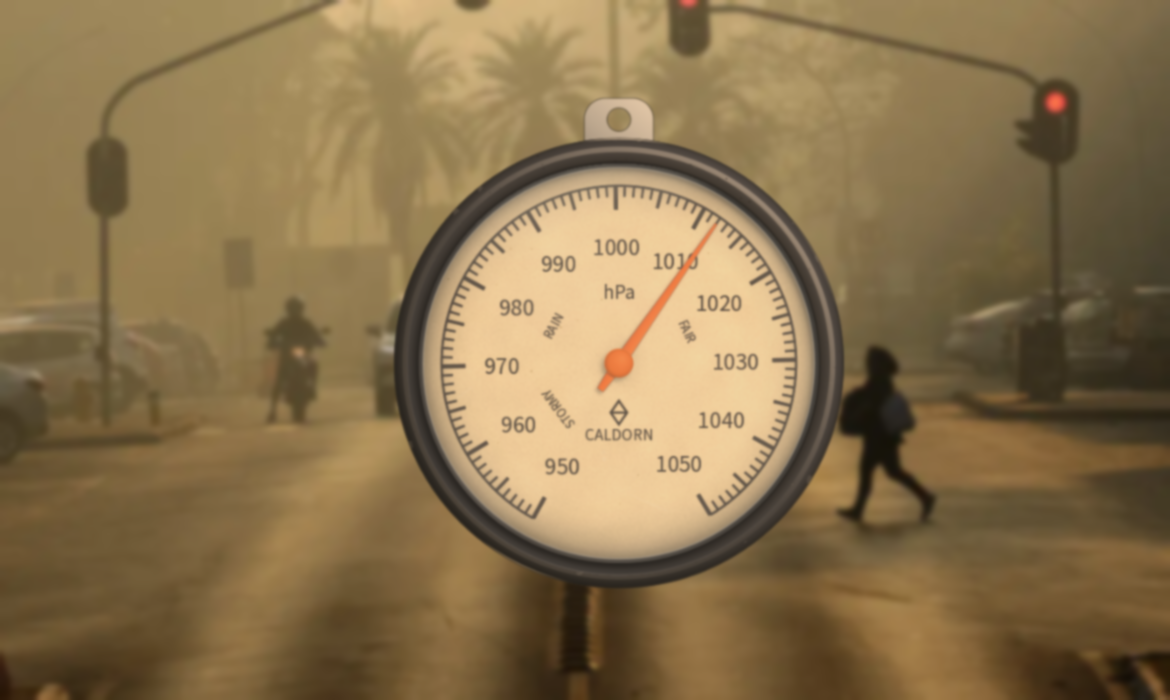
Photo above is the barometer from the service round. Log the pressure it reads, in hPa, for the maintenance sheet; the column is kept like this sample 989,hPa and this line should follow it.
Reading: 1012,hPa
